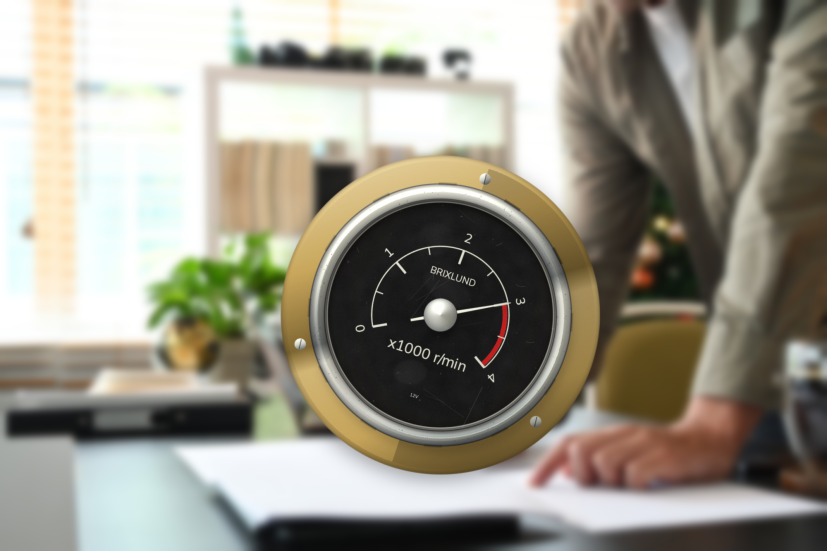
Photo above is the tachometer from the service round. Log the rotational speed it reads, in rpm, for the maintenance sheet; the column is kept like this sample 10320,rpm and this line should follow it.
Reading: 3000,rpm
